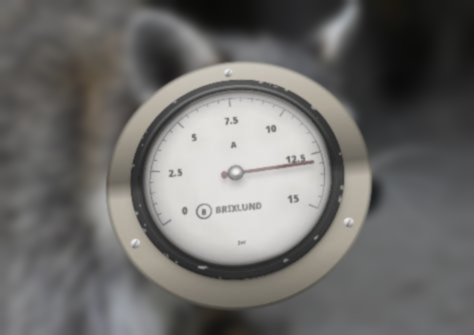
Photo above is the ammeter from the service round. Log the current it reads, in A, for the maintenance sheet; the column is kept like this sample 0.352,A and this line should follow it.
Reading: 13,A
